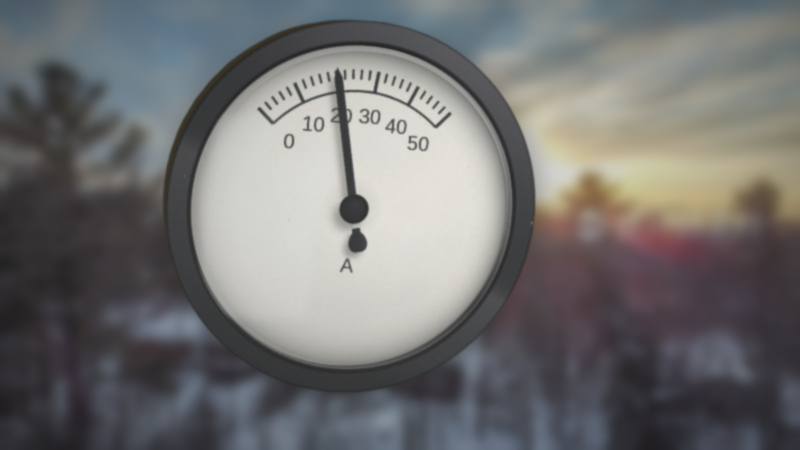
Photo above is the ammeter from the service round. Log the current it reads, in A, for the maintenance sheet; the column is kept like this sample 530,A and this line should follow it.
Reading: 20,A
